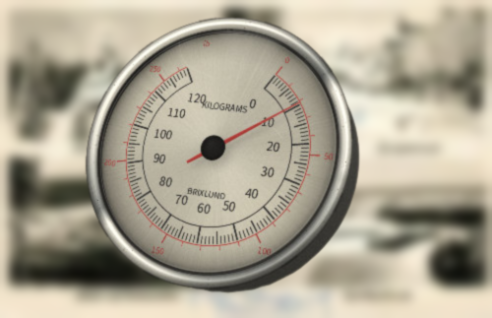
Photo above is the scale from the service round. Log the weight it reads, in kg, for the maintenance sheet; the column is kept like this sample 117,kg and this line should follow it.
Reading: 10,kg
